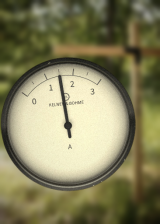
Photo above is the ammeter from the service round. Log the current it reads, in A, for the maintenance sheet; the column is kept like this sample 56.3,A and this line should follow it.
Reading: 1.5,A
